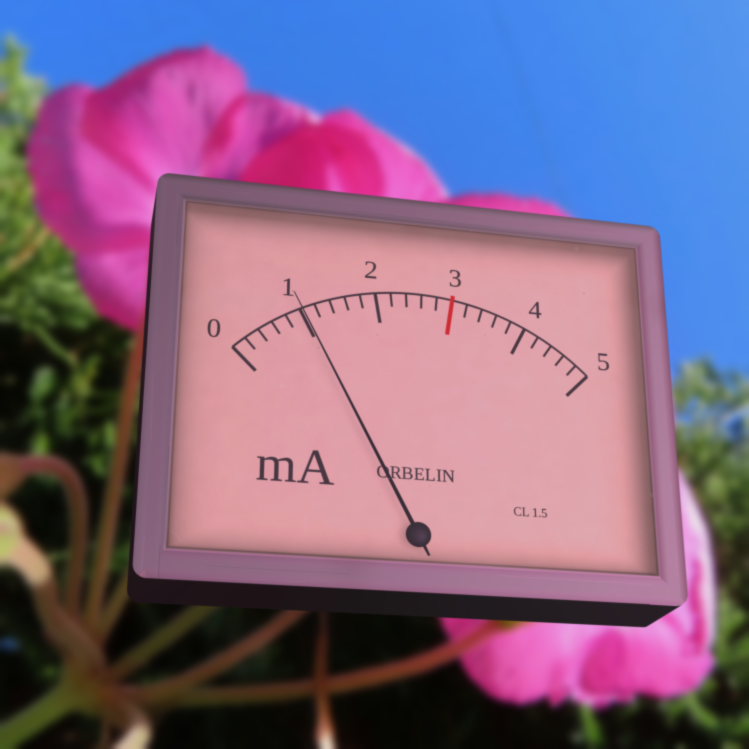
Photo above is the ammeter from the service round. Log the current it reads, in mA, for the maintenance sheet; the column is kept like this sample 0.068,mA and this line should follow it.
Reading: 1,mA
